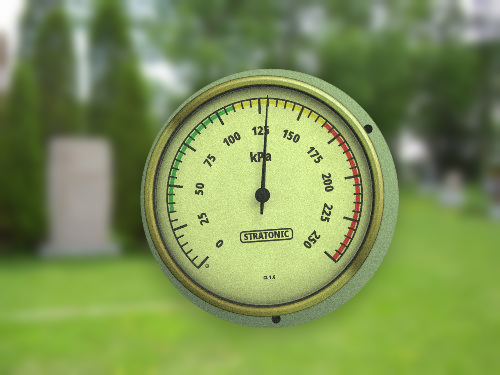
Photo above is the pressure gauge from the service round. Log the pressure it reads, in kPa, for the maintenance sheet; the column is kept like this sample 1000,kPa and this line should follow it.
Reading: 130,kPa
